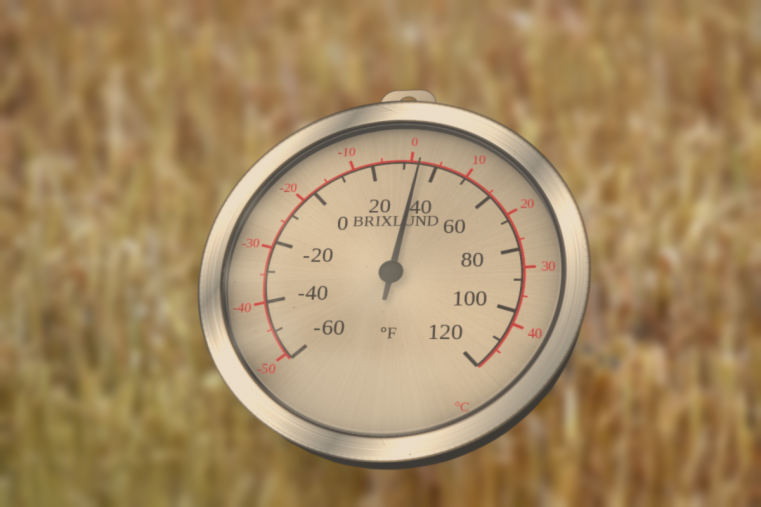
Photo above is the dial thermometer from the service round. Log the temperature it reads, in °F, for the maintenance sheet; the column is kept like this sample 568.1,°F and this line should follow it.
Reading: 35,°F
